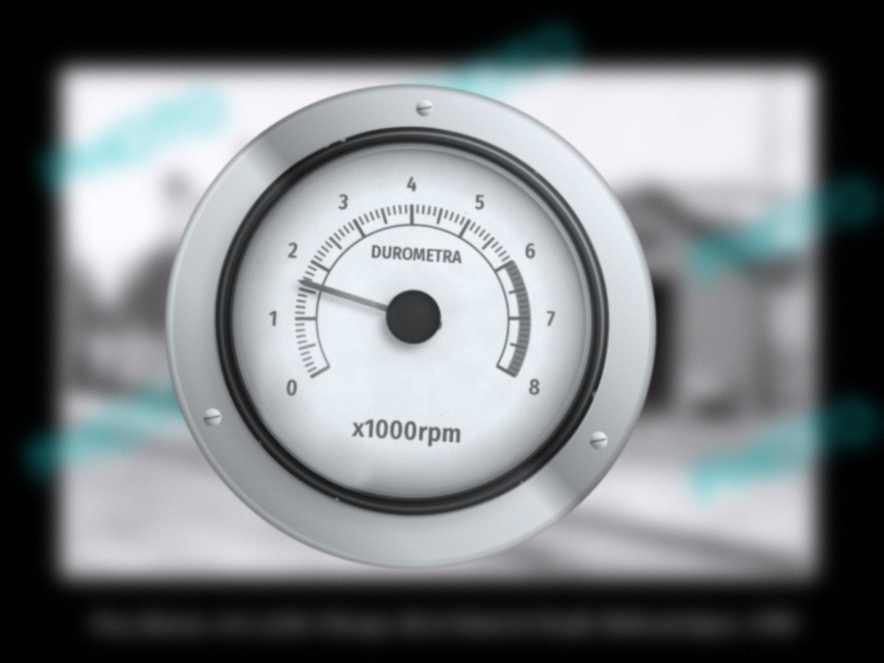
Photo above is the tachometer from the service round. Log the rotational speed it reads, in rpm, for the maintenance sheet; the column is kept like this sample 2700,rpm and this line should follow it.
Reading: 1600,rpm
